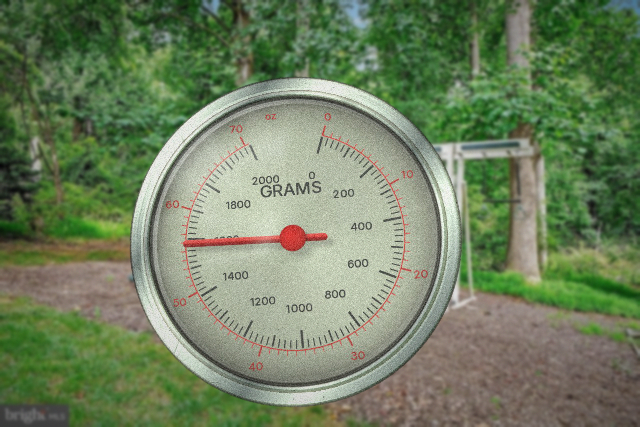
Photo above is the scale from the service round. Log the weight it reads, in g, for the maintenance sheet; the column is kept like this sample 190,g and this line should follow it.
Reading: 1580,g
